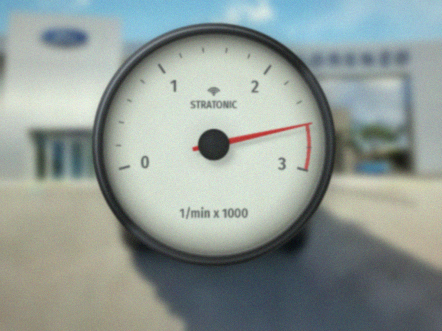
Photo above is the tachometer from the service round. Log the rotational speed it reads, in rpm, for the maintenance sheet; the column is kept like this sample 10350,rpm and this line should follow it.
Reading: 2600,rpm
